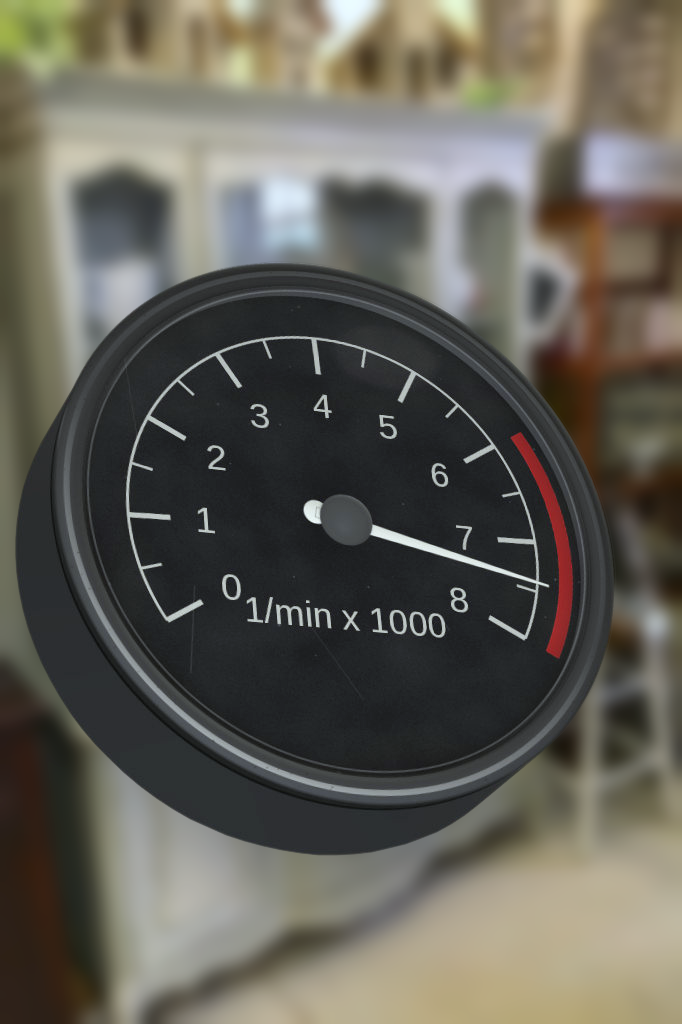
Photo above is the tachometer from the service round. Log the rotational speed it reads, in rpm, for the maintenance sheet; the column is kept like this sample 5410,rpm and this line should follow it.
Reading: 7500,rpm
